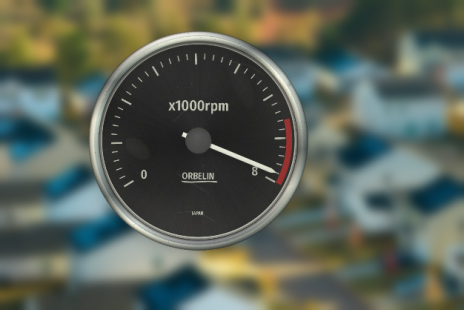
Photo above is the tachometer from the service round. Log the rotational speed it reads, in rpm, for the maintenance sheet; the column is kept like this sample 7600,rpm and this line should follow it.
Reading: 7800,rpm
